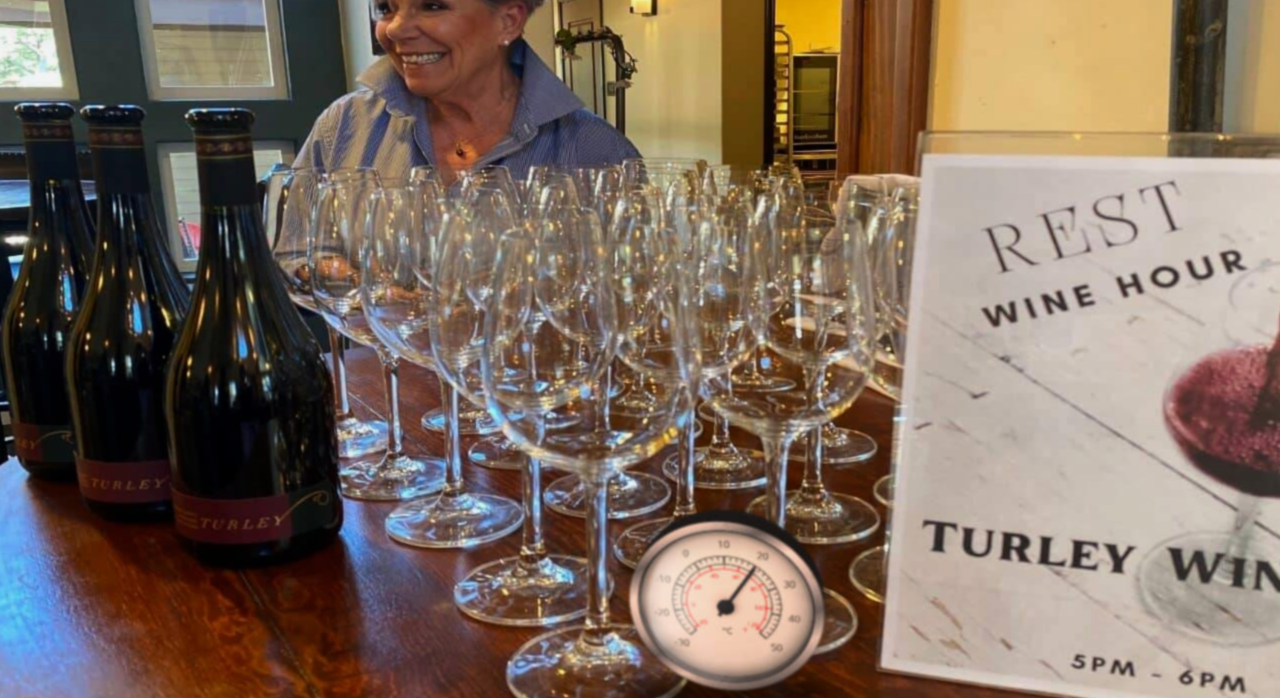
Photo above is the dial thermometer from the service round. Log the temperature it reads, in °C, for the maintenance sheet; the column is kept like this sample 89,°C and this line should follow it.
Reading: 20,°C
